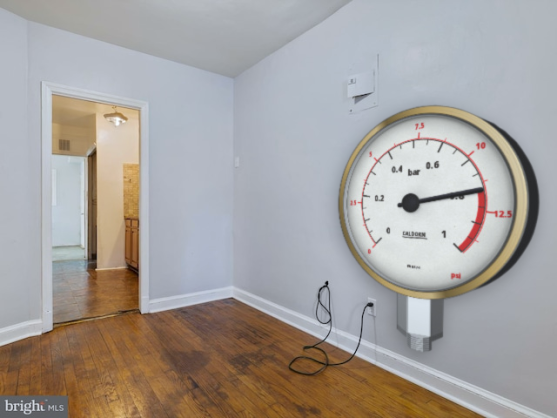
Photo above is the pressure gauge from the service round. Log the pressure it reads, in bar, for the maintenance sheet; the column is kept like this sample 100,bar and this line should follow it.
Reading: 0.8,bar
